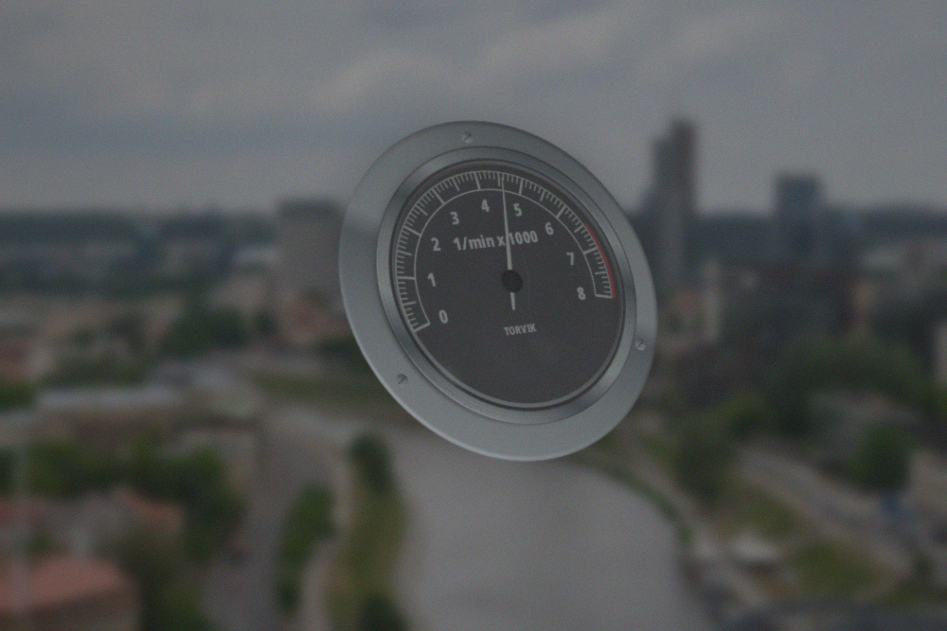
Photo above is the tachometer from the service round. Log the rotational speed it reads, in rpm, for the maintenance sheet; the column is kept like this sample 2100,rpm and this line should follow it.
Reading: 4500,rpm
